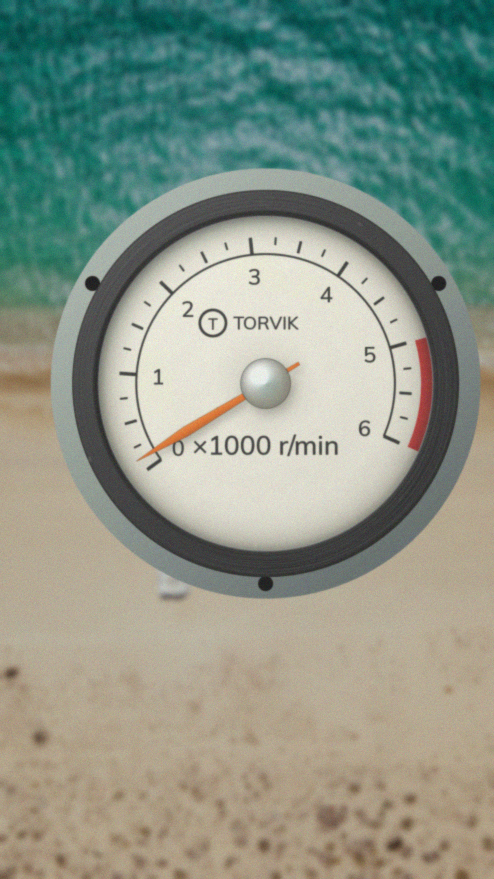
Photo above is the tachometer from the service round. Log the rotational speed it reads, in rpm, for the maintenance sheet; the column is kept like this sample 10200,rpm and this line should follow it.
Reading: 125,rpm
